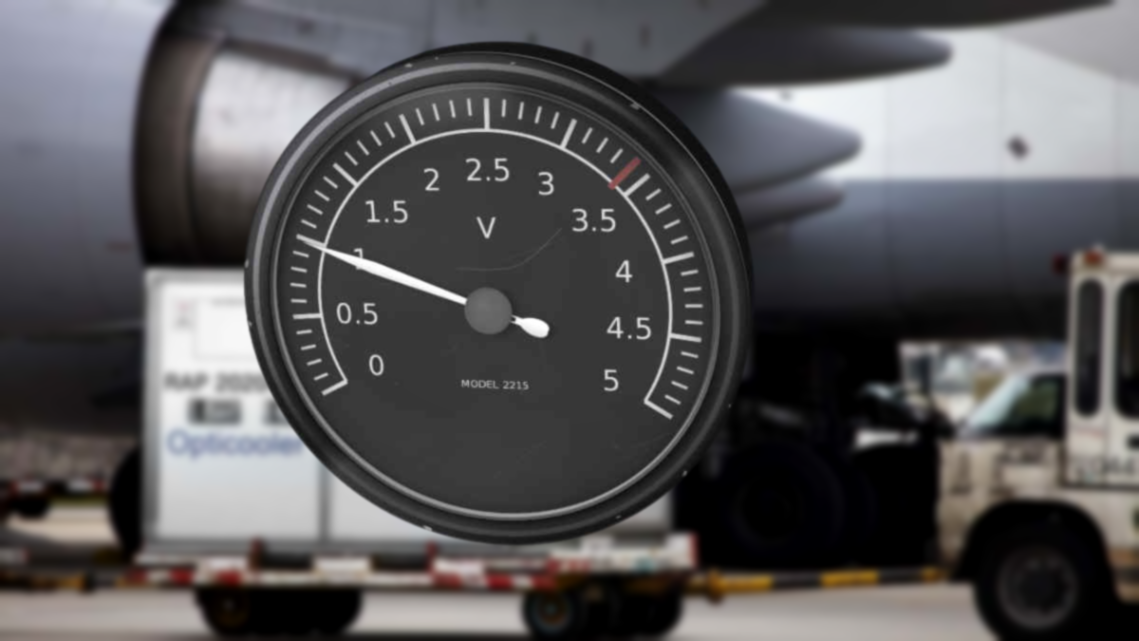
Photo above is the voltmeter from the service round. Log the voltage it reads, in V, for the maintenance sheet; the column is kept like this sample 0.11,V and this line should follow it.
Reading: 1,V
